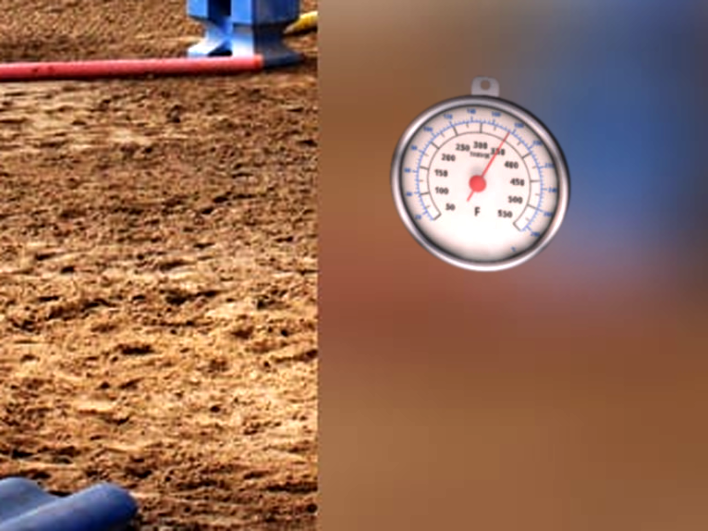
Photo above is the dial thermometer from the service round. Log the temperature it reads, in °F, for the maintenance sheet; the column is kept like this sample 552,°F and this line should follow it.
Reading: 350,°F
